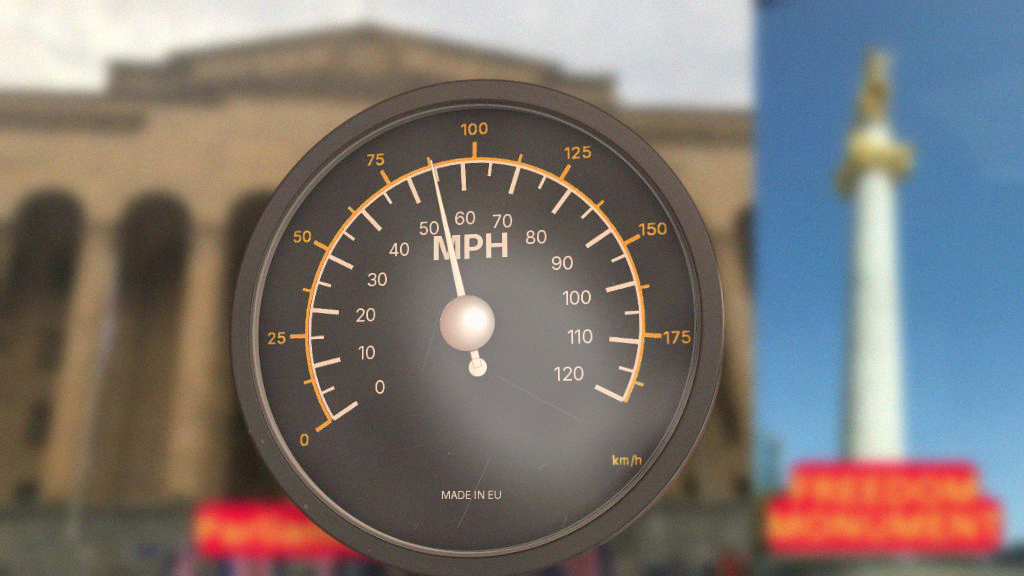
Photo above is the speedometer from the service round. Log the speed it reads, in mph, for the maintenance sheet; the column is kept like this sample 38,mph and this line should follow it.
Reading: 55,mph
